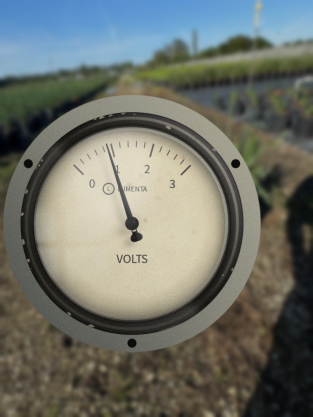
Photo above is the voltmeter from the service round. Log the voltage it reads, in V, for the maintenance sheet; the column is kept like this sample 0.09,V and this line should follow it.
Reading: 0.9,V
